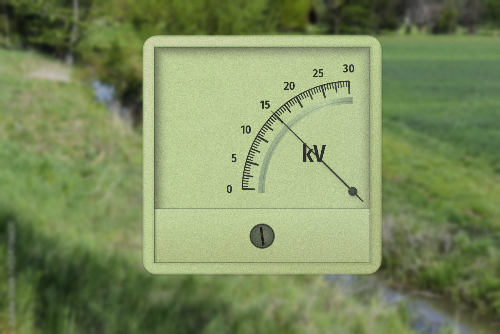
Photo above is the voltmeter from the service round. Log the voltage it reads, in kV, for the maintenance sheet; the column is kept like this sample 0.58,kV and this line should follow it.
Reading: 15,kV
